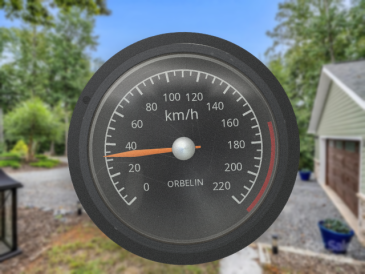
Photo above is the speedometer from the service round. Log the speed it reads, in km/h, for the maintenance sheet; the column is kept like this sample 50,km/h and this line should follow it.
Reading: 32.5,km/h
